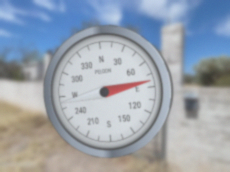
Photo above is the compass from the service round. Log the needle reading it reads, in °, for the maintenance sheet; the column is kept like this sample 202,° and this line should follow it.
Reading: 82.5,°
